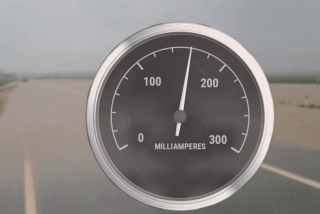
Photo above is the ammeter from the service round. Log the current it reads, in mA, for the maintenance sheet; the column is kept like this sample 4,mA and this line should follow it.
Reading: 160,mA
